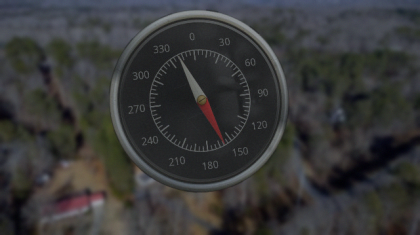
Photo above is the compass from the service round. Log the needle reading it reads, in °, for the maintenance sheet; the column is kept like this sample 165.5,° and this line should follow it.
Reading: 160,°
